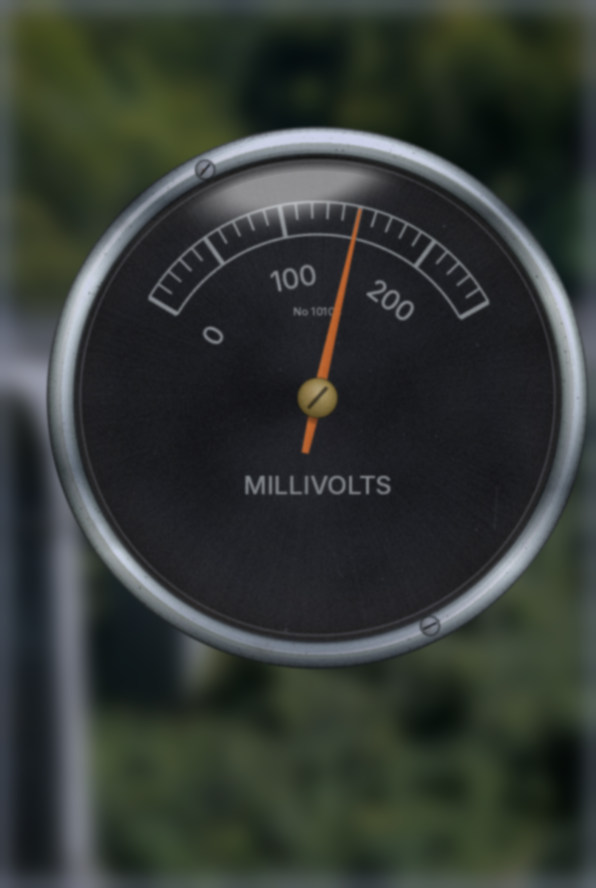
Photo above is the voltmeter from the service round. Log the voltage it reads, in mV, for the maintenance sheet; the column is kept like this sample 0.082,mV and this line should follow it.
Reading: 150,mV
